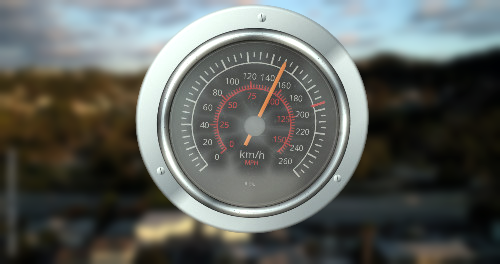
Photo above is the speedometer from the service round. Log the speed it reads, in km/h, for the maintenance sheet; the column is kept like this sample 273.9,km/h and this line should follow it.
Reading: 150,km/h
